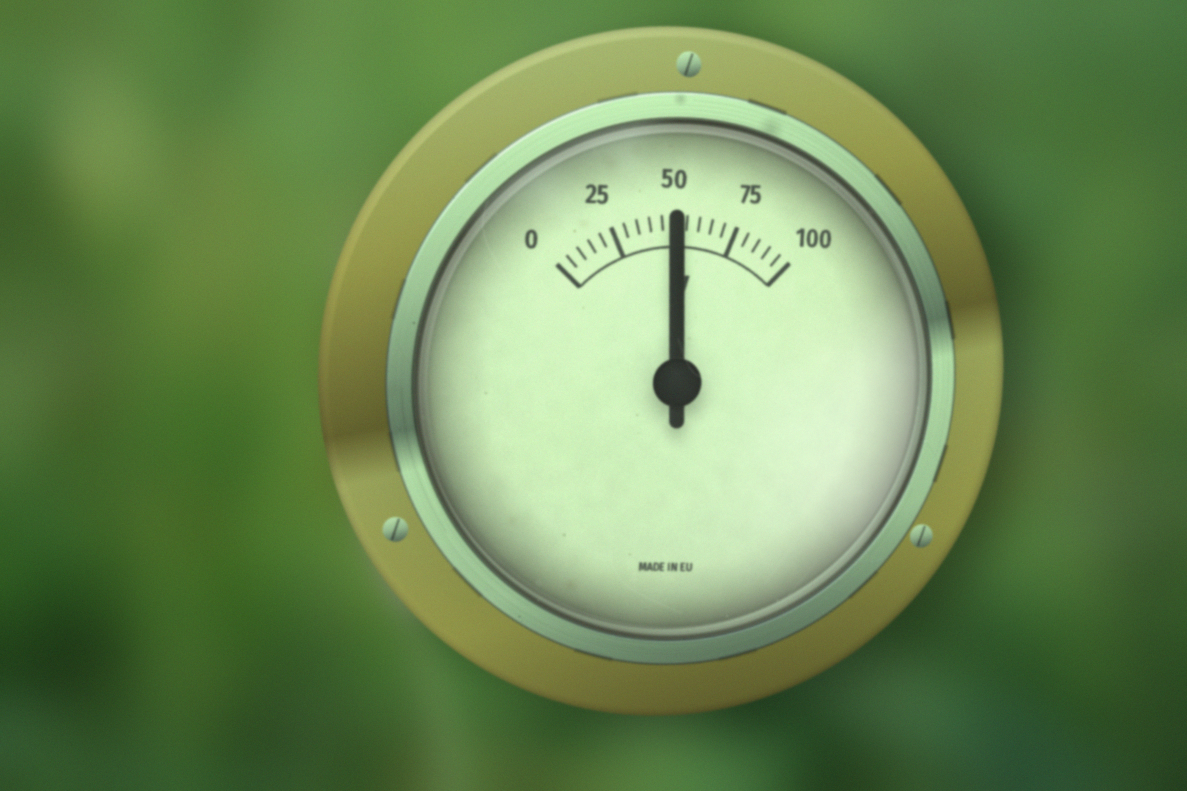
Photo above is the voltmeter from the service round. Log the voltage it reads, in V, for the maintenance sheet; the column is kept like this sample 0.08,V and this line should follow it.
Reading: 50,V
